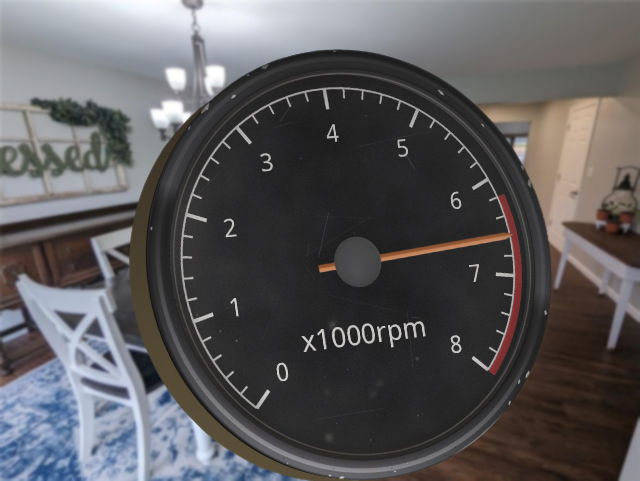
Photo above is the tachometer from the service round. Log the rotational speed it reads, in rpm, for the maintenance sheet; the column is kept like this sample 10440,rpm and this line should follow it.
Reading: 6600,rpm
